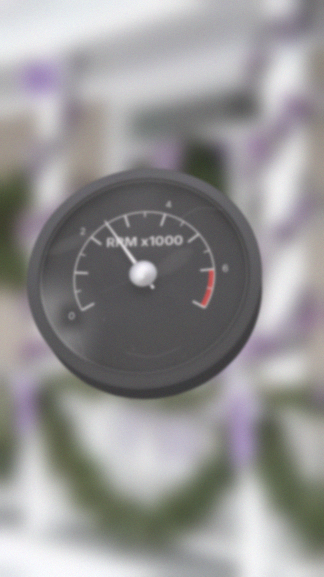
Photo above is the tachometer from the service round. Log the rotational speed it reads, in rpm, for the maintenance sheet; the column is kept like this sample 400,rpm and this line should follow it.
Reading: 2500,rpm
